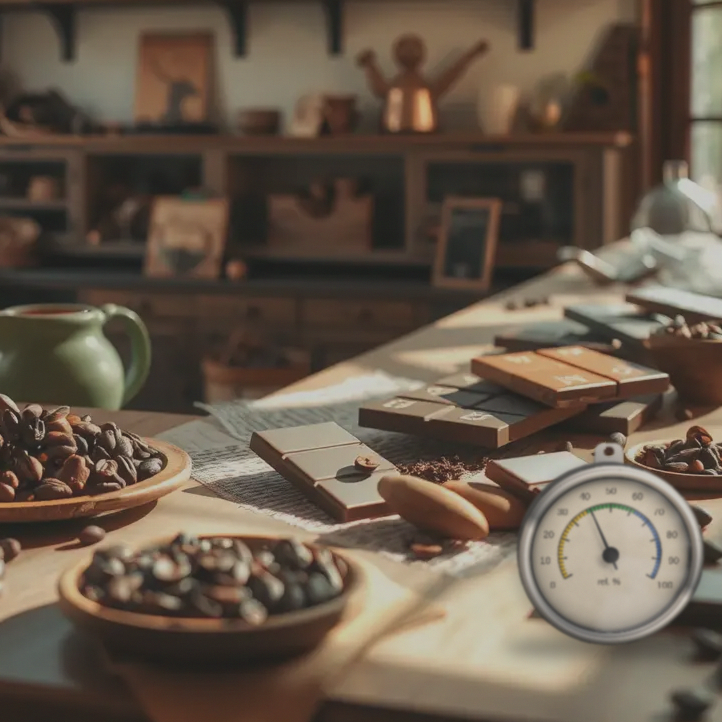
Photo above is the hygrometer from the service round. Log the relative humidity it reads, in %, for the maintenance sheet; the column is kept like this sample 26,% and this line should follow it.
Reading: 40,%
